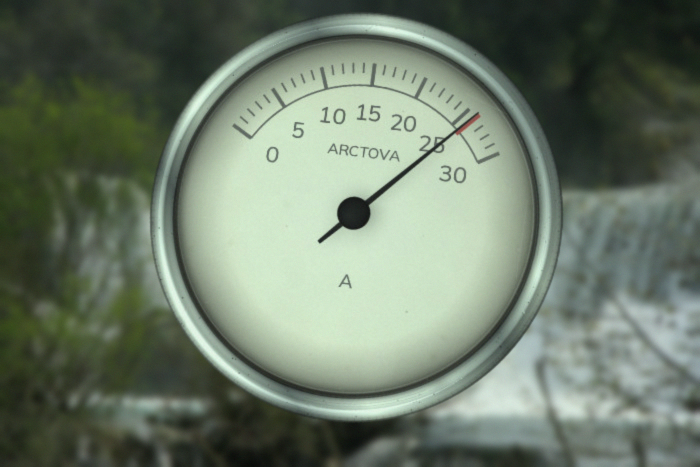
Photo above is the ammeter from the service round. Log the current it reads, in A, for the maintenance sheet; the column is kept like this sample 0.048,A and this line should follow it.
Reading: 26,A
